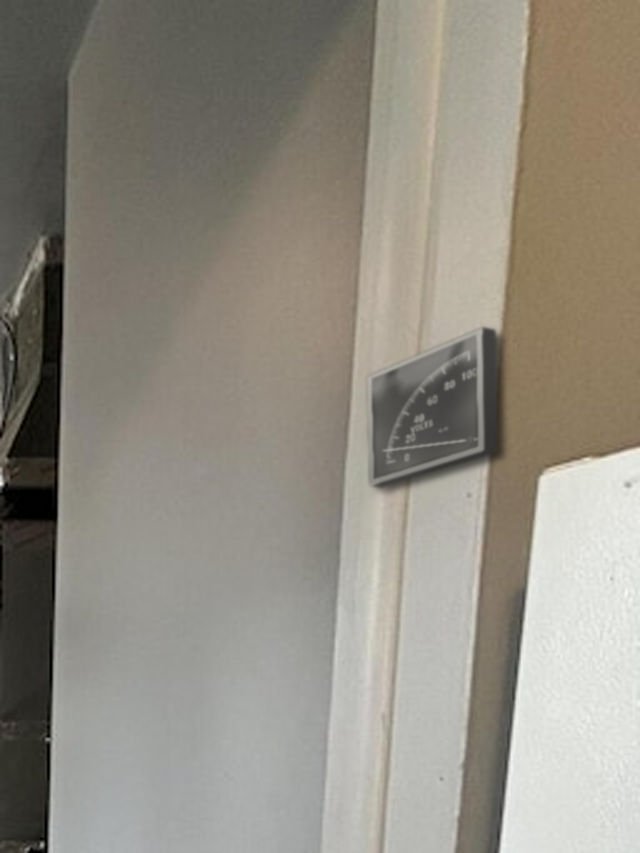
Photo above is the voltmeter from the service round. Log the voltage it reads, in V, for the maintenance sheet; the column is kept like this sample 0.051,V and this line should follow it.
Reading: 10,V
